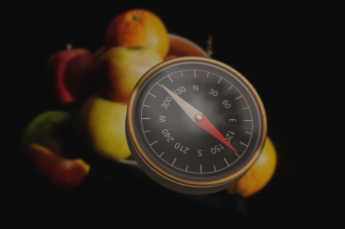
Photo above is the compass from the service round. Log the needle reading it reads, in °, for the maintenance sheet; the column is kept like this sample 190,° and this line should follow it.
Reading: 135,°
